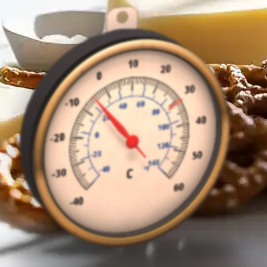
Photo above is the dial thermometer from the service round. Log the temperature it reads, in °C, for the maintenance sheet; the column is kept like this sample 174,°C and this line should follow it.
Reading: -5,°C
